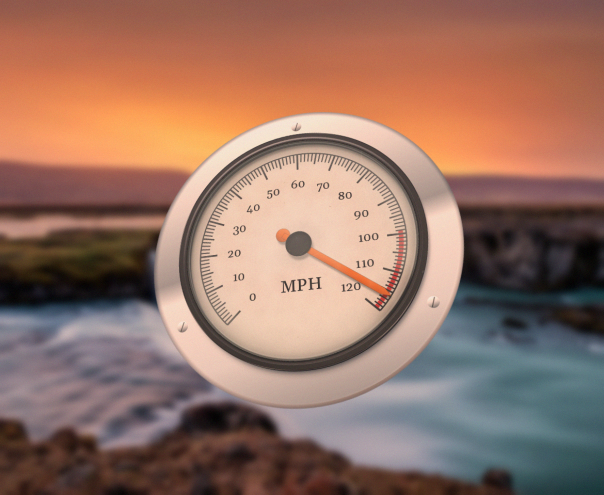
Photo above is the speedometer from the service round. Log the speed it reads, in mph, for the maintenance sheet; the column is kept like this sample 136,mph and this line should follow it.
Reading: 116,mph
